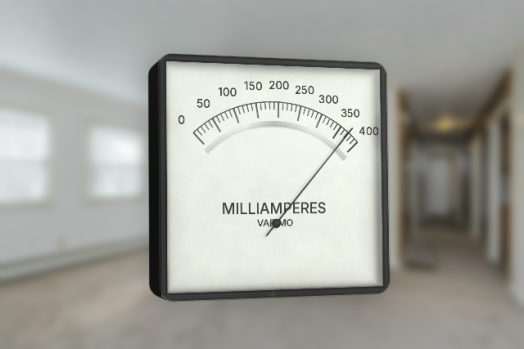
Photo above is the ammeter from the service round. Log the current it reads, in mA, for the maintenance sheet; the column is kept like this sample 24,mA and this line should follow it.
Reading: 370,mA
